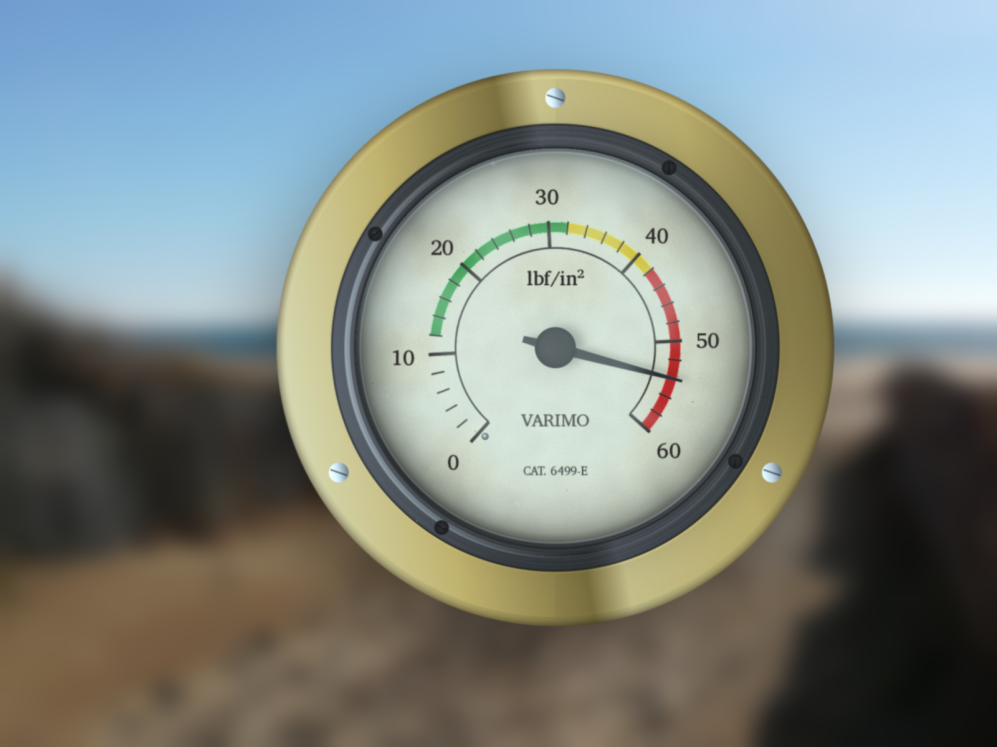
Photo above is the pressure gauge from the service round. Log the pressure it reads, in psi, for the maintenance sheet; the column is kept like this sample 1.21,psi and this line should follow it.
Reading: 54,psi
